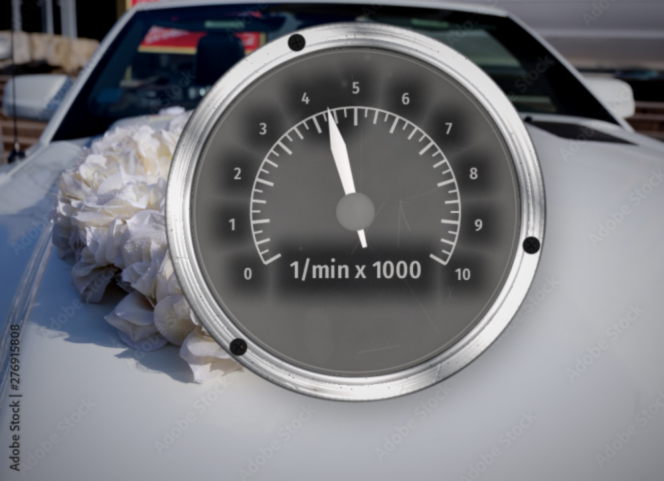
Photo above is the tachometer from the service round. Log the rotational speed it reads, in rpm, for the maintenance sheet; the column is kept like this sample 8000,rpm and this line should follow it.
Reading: 4375,rpm
